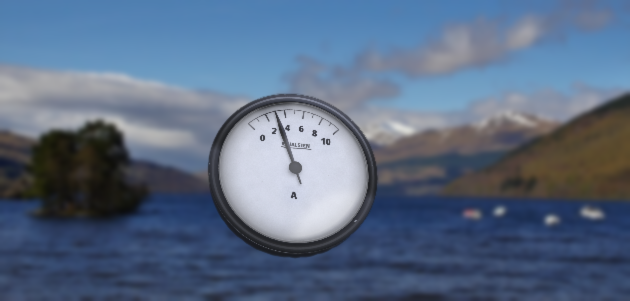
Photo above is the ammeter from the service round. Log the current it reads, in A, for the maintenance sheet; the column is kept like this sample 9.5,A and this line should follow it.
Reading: 3,A
